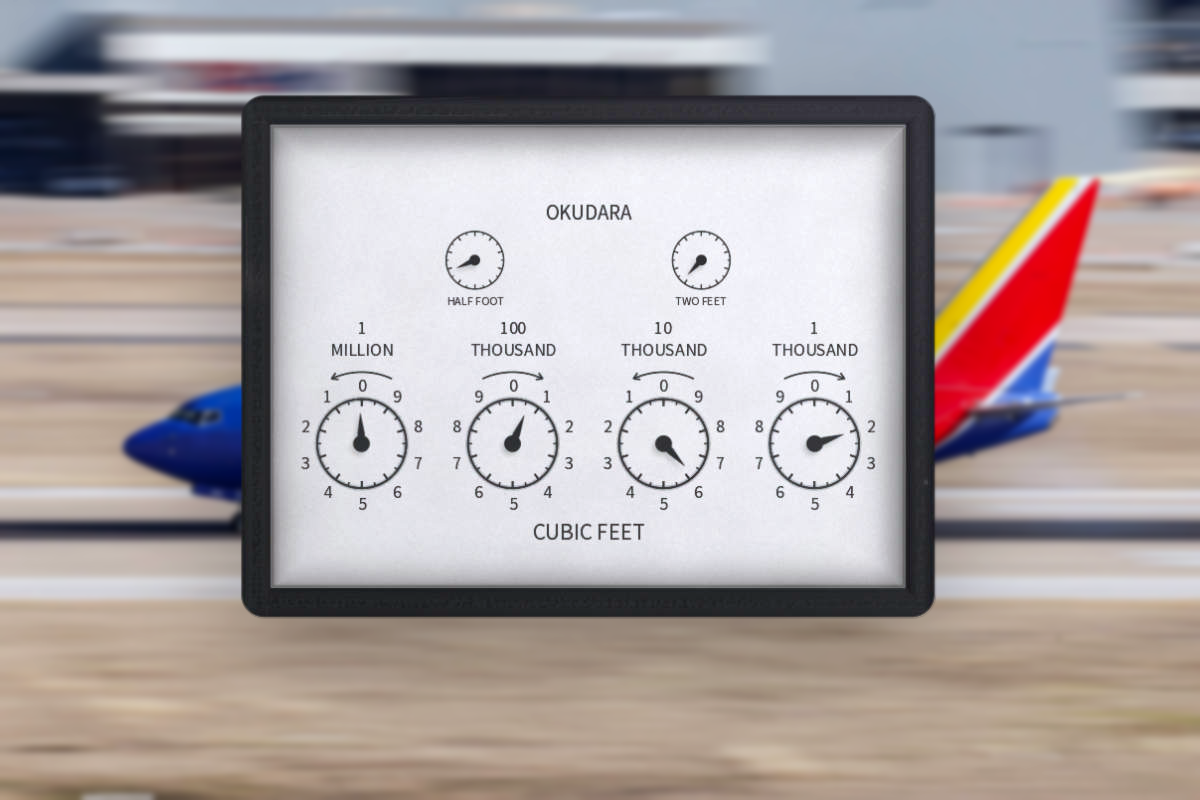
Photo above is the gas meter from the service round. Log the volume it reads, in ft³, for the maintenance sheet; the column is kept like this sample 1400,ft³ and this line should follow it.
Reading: 6200,ft³
